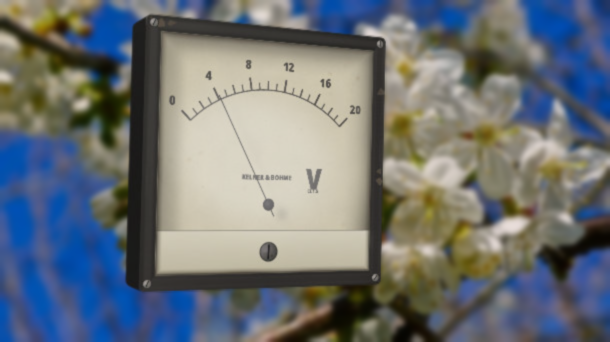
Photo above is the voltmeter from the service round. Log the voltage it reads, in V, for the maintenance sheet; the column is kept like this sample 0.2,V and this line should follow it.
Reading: 4,V
